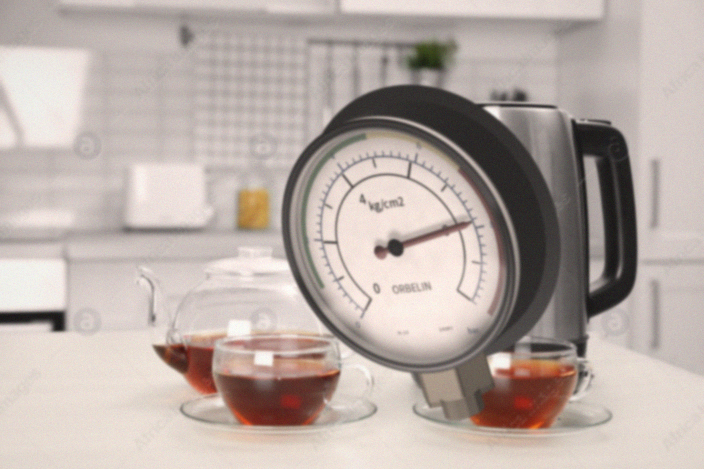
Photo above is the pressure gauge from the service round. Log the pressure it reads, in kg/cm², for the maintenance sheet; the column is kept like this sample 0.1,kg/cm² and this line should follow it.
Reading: 8,kg/cm²
